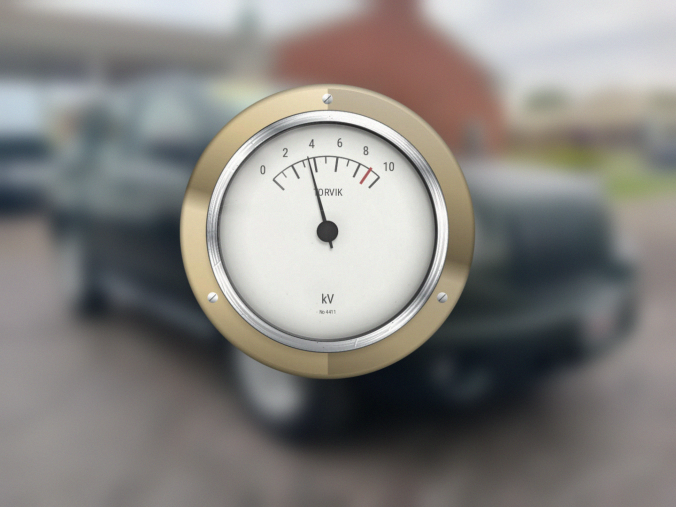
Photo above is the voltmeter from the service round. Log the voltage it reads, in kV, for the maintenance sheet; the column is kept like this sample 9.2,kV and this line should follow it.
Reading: 3.5,kV
